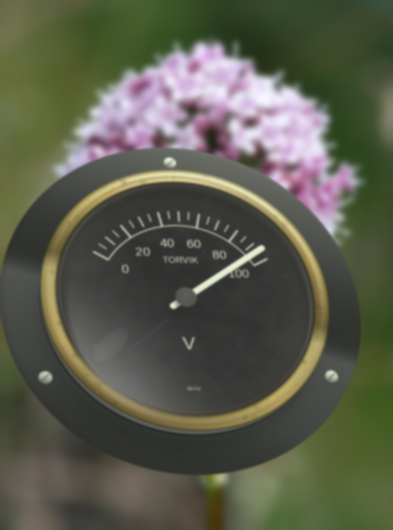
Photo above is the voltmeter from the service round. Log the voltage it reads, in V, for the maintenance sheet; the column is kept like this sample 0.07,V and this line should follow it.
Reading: 95,V
